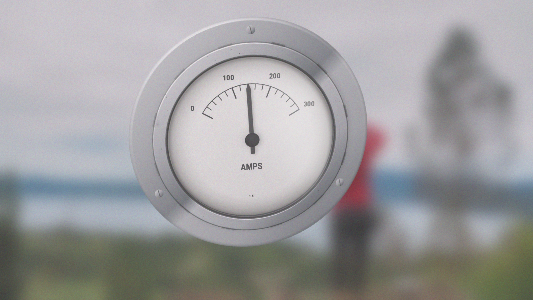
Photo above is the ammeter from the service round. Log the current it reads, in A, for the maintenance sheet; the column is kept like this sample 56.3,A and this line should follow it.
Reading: 140,A
